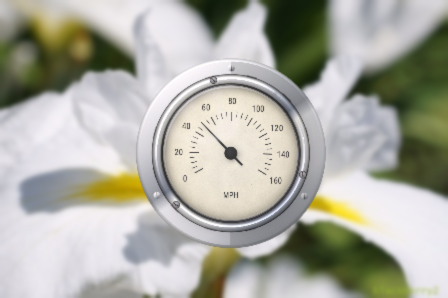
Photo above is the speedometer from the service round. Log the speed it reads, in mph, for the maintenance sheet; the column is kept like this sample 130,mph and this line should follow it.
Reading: 50,mph
